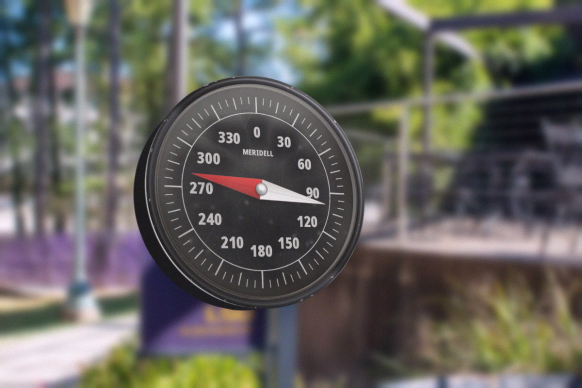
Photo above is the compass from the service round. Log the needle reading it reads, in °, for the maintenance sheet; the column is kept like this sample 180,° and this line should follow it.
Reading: 280,°
